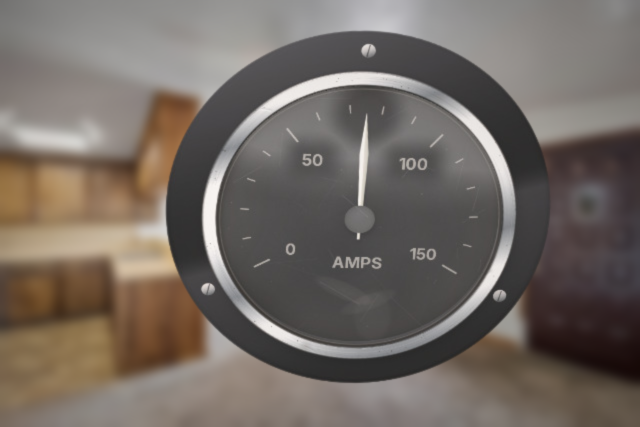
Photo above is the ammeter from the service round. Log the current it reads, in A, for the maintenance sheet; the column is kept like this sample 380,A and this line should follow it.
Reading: 75,A
